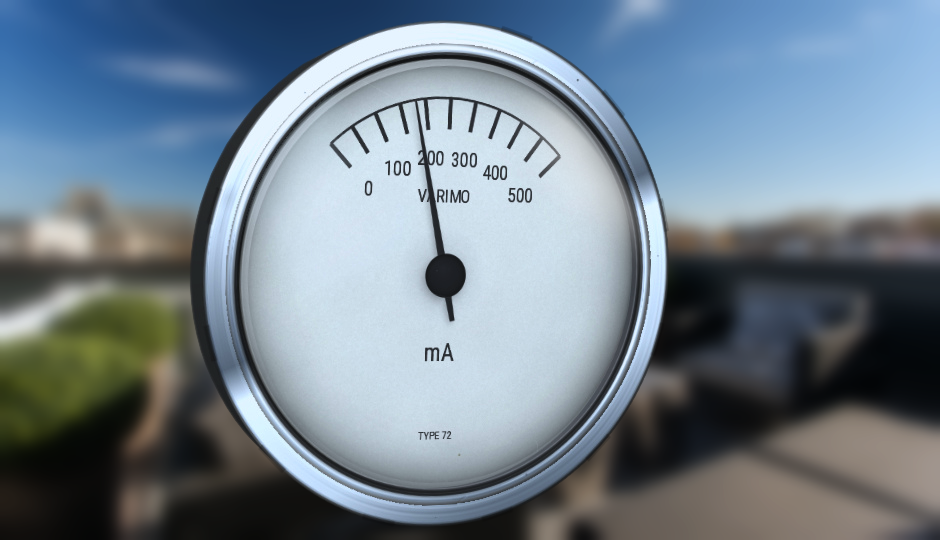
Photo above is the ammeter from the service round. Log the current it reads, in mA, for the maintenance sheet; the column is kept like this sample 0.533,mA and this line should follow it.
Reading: 175,mA
